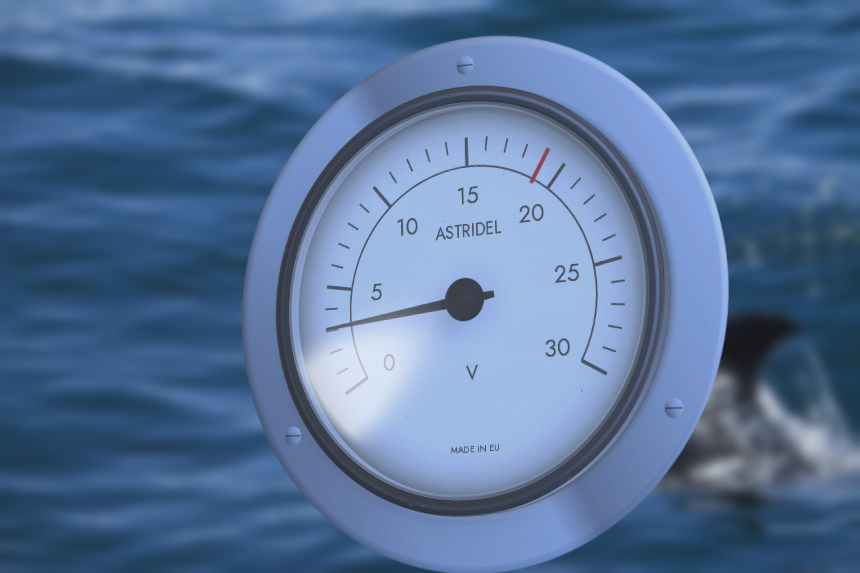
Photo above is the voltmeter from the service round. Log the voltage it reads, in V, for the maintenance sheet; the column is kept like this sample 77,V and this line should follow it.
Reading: 3,V
